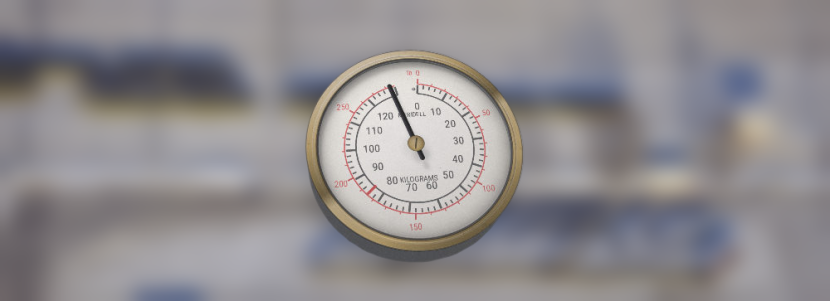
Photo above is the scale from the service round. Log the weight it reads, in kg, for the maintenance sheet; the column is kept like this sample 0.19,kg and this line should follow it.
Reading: 128,kg
